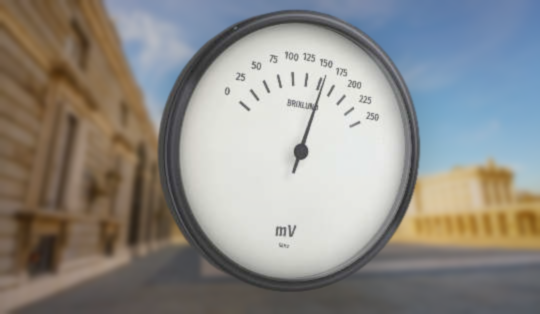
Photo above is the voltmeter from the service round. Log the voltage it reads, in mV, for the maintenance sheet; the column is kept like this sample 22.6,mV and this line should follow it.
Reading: 150,mV
